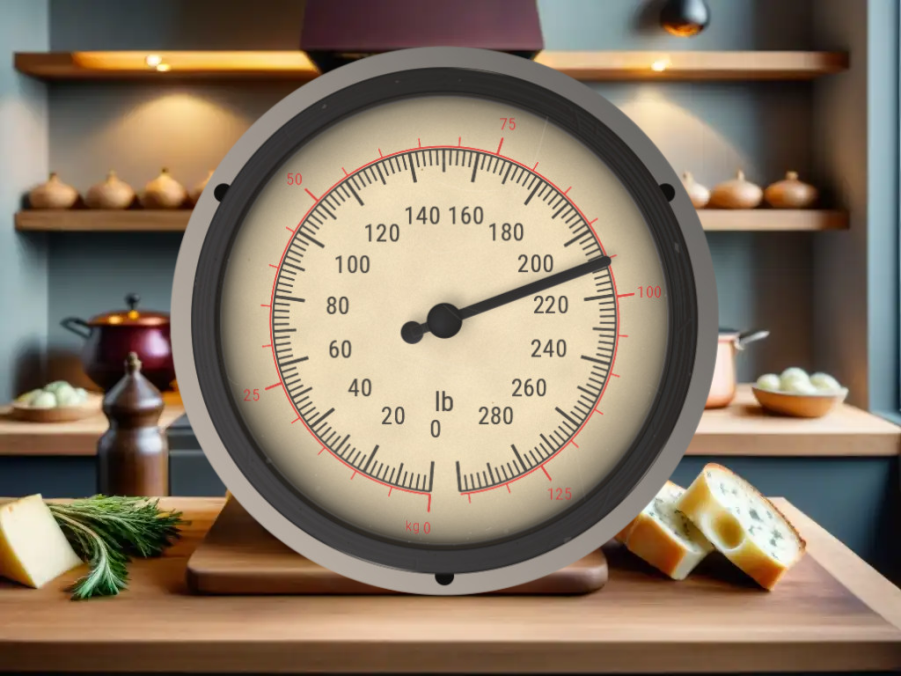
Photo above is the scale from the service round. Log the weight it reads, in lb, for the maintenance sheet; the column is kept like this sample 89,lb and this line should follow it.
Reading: 210,lb
